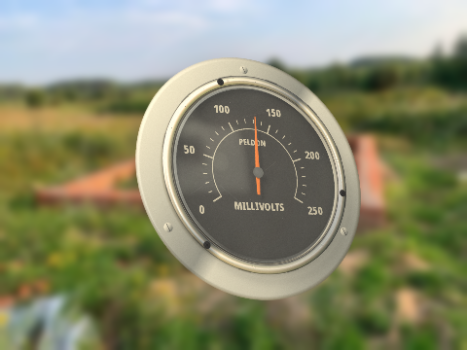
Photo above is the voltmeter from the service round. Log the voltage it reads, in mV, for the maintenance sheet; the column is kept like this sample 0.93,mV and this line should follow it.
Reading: 130,mV
